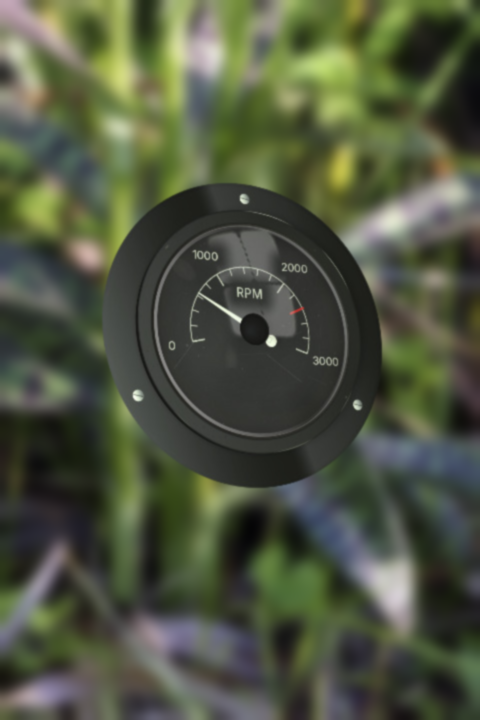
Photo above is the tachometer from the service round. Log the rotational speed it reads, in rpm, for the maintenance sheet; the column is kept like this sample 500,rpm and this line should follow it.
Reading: 600,rpm
